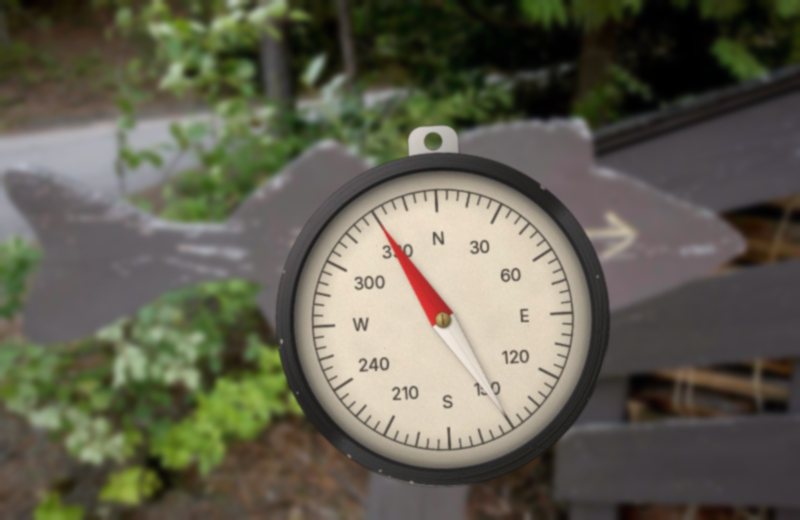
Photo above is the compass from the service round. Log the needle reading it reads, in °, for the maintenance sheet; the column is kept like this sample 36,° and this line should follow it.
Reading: 330,°
